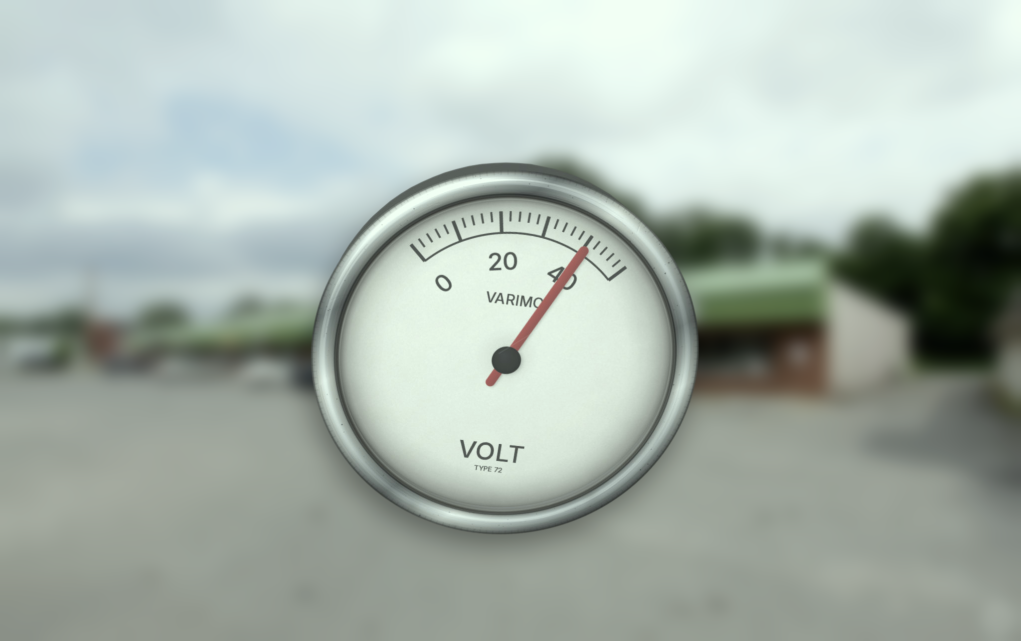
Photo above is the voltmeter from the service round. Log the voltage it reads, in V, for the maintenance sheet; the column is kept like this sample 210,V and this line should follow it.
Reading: 40,V
